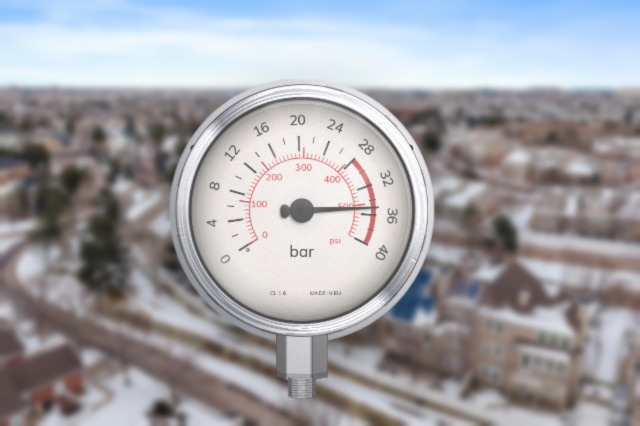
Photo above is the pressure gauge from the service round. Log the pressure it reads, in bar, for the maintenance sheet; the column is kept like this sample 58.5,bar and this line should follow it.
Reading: 35,bar
